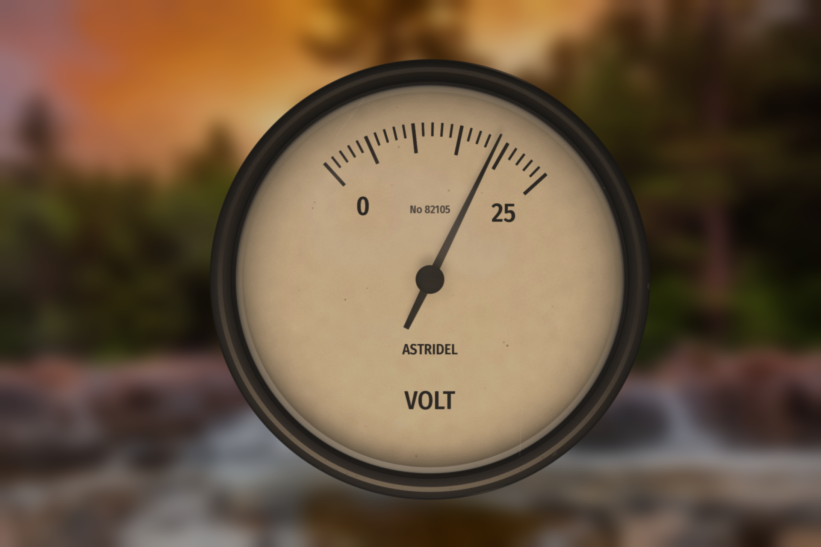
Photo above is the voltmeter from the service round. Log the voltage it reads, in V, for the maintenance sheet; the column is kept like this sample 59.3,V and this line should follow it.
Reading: 19,V
